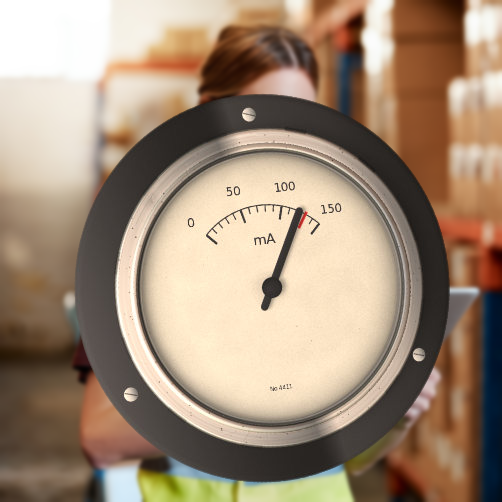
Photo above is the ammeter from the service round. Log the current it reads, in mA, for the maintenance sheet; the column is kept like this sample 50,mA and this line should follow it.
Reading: 120,mA
